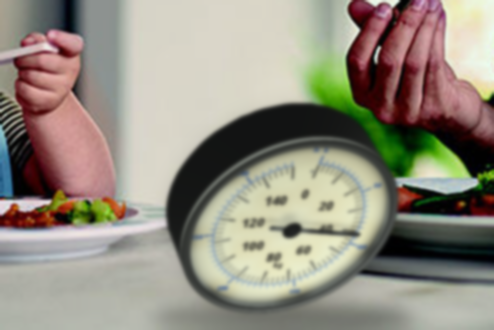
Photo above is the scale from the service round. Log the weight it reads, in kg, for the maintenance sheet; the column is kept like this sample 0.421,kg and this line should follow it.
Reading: 40,kg
